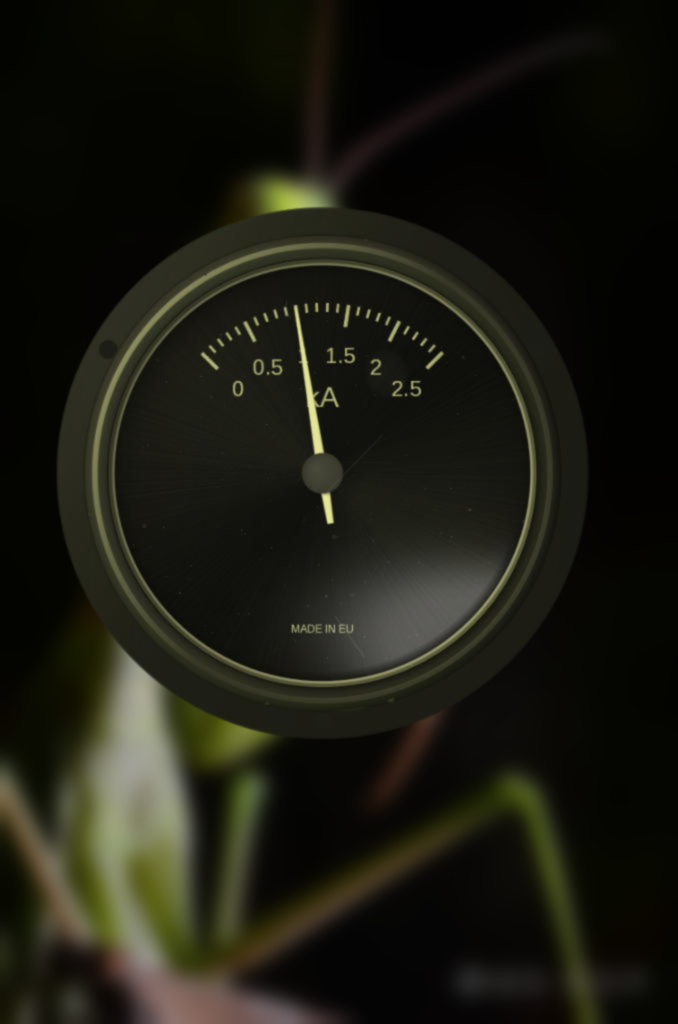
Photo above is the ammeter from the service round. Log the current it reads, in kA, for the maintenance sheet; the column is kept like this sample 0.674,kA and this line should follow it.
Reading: 1,kA
